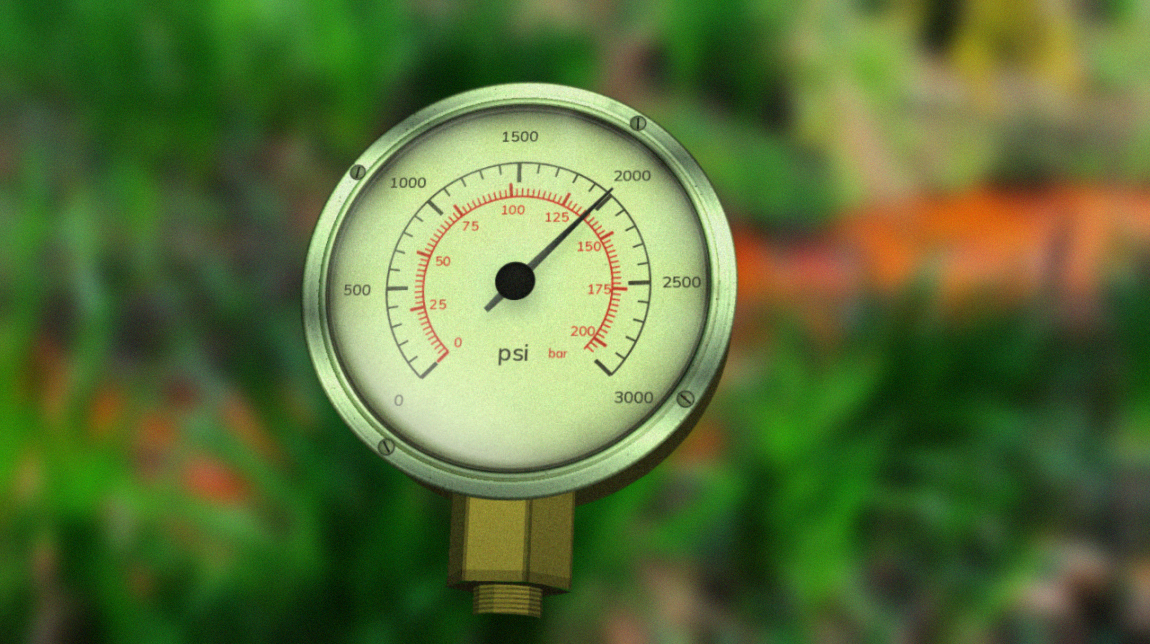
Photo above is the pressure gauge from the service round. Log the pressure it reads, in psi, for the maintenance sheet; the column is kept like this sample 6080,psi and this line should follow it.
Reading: 2000,psi
